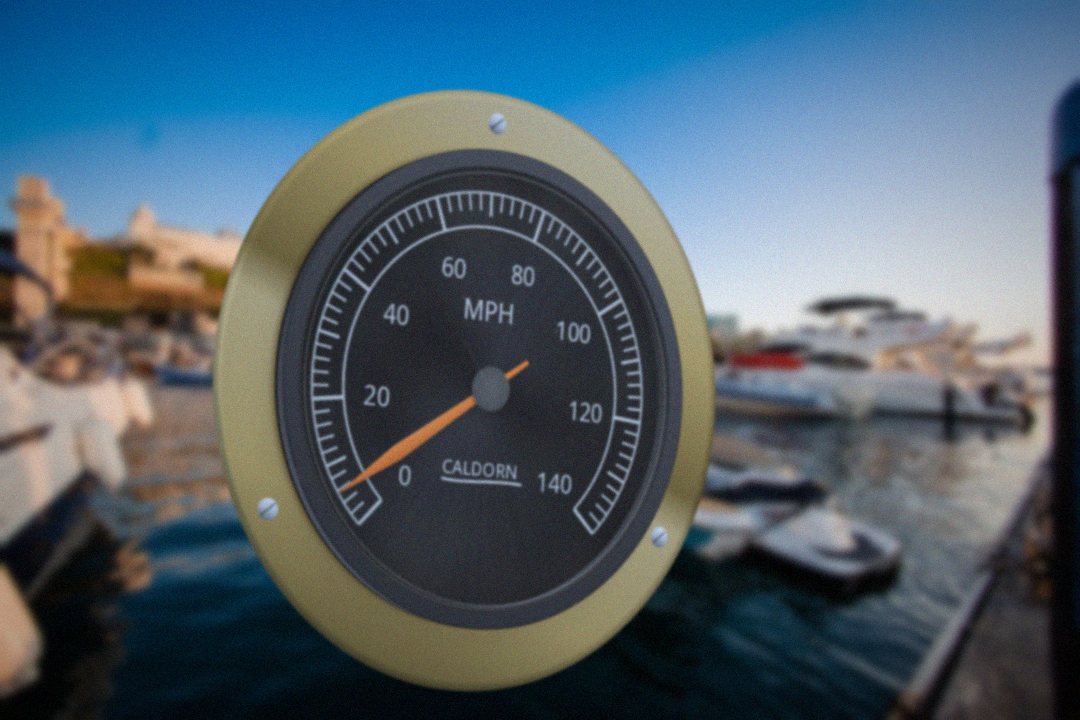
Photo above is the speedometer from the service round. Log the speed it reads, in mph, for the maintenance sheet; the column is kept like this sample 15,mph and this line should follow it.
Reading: 6,mph
